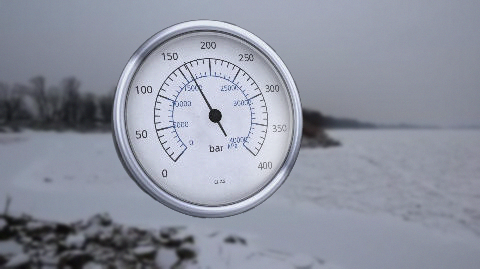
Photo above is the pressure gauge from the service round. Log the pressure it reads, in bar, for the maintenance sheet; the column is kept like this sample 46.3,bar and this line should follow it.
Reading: 160,bar
